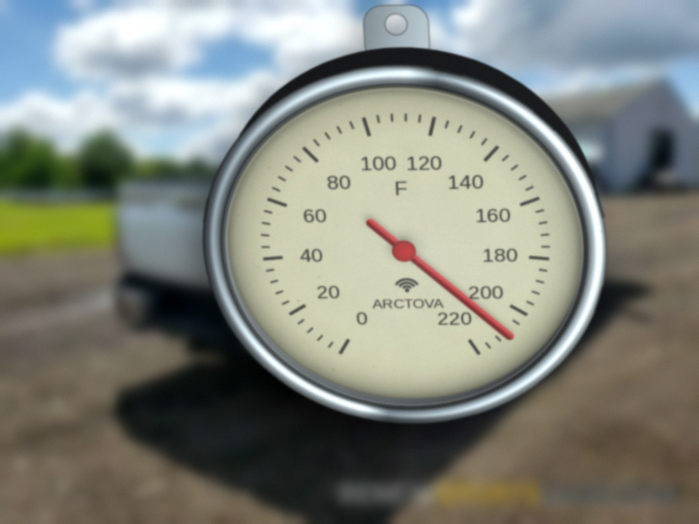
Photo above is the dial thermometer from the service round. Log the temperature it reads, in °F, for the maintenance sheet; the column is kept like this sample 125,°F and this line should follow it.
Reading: 208,°F
